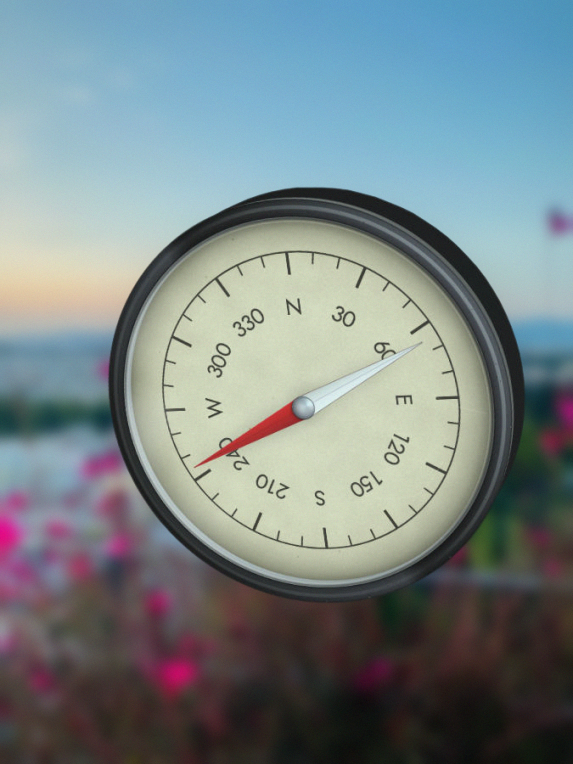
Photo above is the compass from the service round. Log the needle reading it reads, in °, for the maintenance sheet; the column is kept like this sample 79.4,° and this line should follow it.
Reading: 245,°
